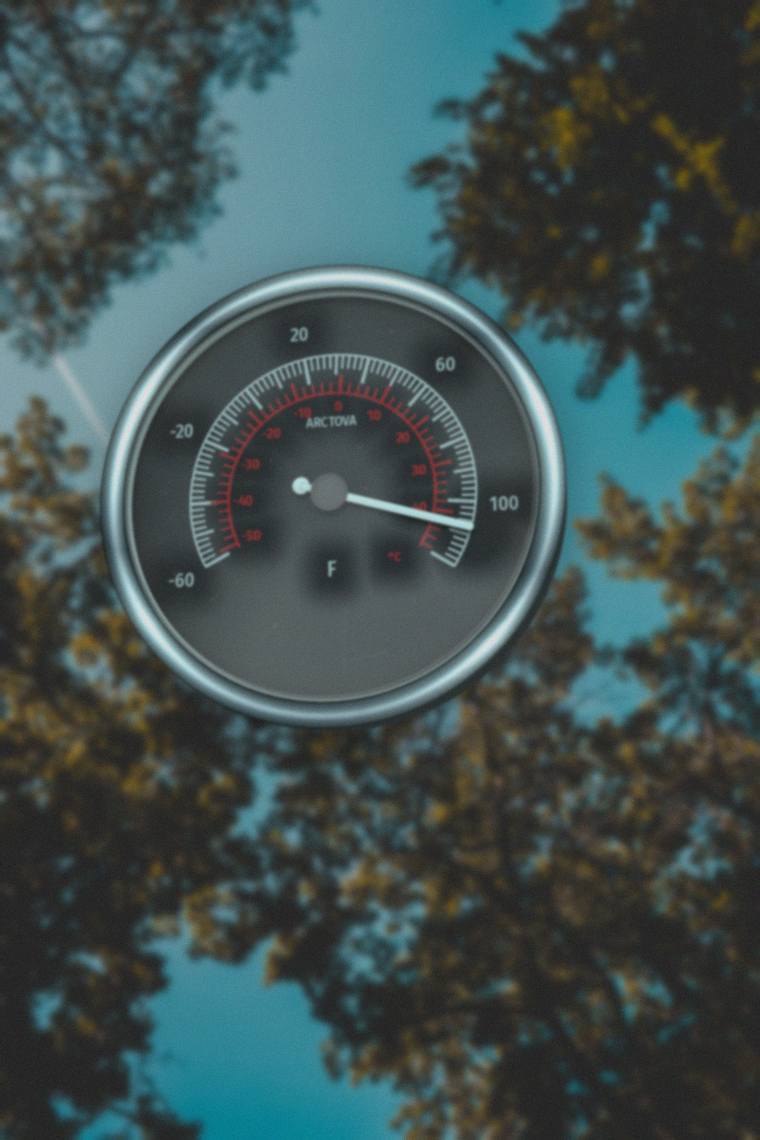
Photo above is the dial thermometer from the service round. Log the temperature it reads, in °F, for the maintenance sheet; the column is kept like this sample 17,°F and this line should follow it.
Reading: 108,°F
